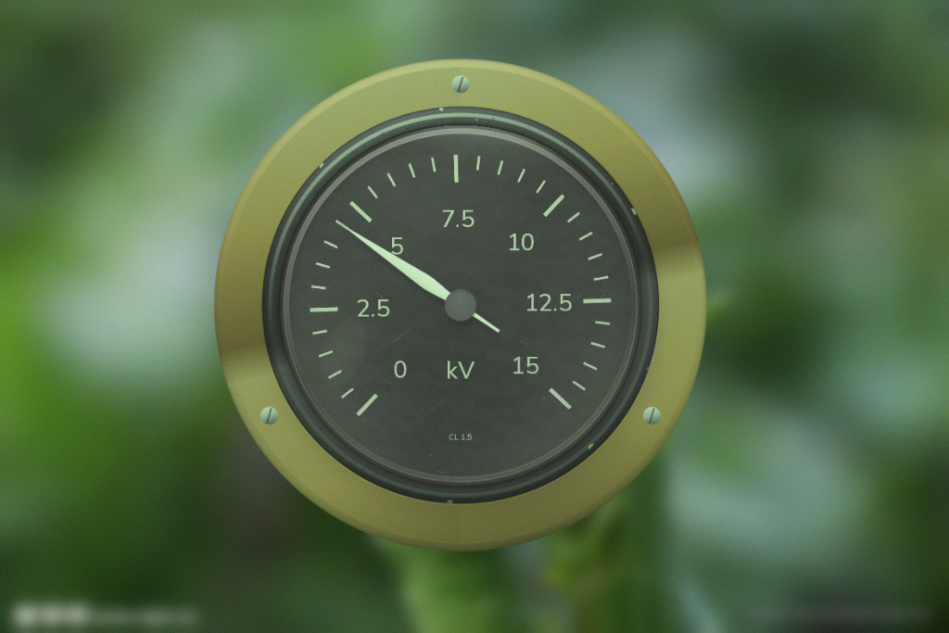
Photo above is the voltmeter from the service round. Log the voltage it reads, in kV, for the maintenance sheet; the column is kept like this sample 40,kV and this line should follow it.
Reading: 4.5,kV
